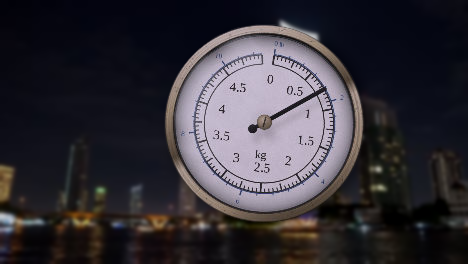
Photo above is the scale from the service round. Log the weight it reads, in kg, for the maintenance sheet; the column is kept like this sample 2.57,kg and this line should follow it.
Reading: 0.75,kg
